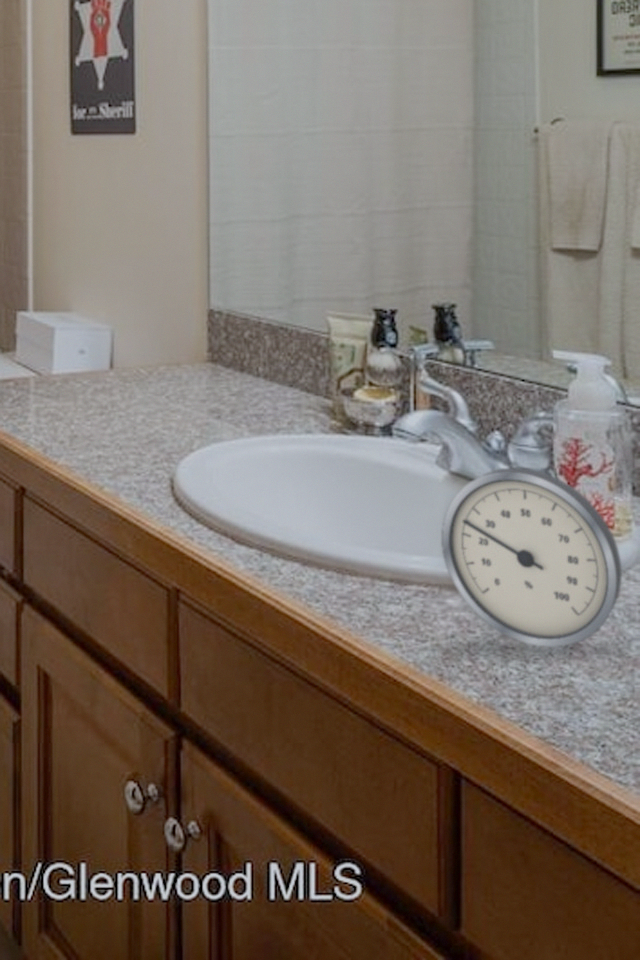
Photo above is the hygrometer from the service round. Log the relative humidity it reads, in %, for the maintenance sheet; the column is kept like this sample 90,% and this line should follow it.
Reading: 25,%
